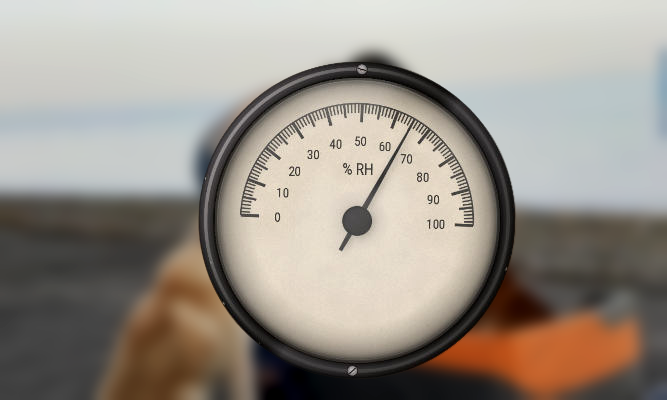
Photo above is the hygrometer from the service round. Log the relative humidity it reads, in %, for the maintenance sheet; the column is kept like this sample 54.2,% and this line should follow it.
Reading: 65,%
